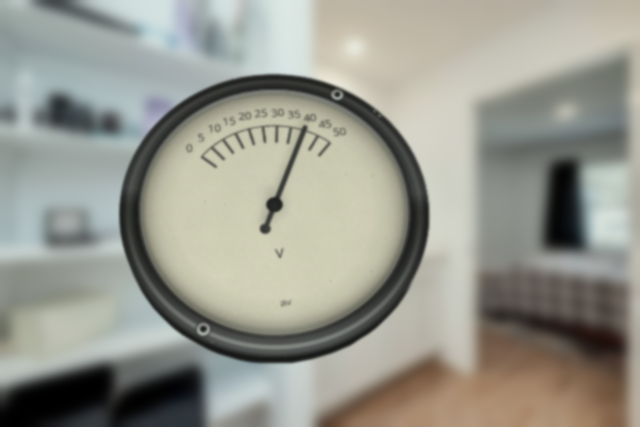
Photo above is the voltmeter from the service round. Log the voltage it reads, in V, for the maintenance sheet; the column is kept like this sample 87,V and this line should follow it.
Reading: 40,V
